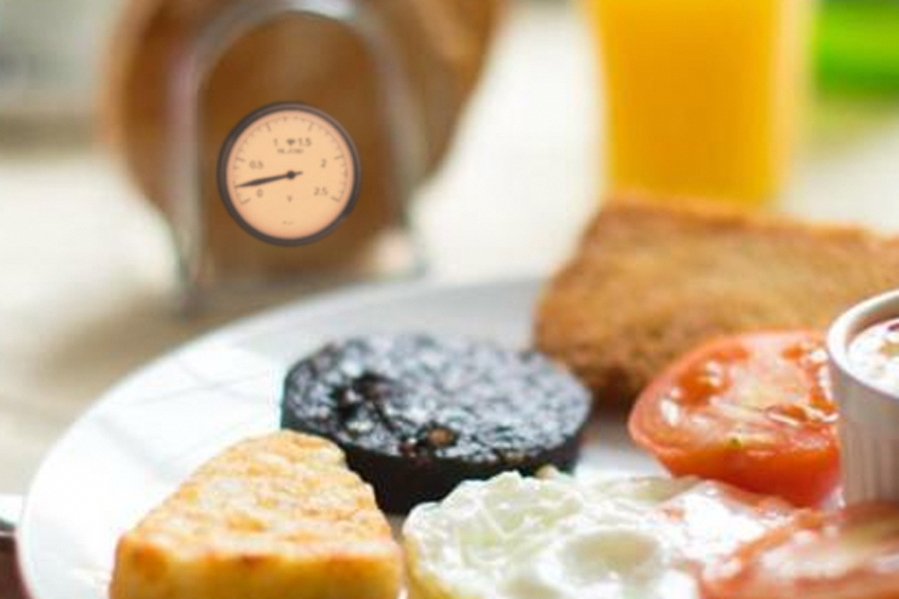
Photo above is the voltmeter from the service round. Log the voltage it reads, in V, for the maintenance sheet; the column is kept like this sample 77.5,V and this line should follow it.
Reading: 0.2,V
